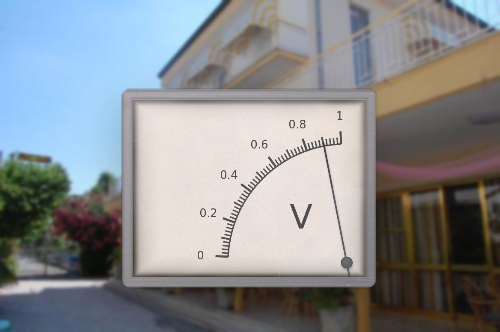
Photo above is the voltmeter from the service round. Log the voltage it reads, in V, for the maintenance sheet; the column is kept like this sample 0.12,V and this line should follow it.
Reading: 0.9,V
